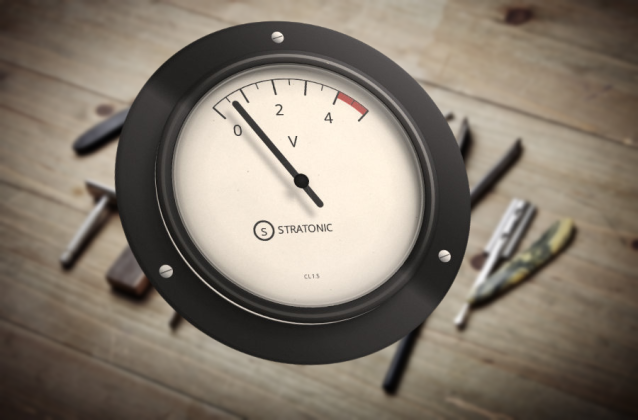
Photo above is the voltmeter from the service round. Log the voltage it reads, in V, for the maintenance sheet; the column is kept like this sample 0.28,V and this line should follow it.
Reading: 0.5,V
